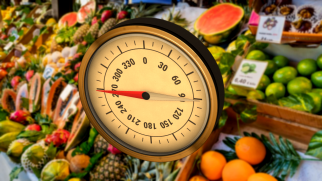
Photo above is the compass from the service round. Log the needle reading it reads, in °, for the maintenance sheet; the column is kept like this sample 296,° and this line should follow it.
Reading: 270,°
